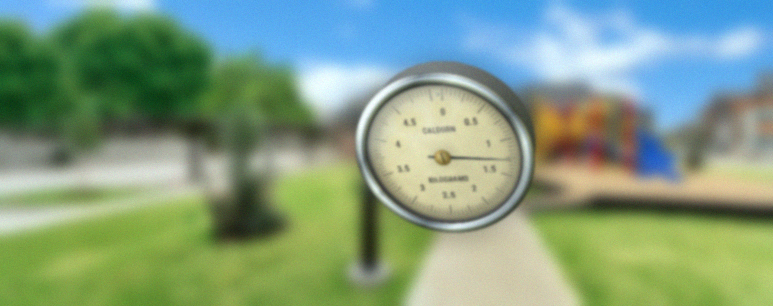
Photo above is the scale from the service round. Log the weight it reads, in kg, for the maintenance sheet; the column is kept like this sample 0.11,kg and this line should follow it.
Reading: 1.25,kg
